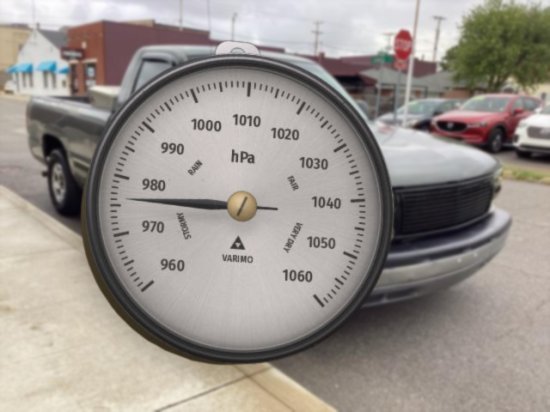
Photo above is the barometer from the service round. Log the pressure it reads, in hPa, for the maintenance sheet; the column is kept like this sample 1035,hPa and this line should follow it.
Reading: 976,hPa
